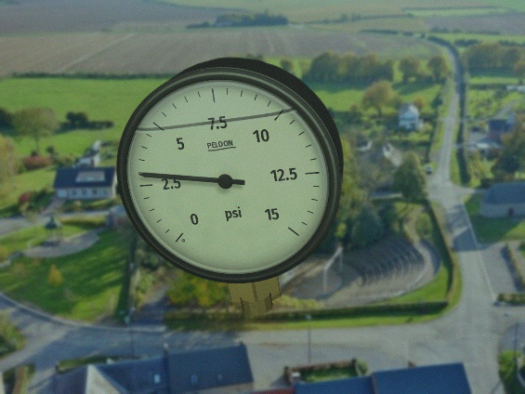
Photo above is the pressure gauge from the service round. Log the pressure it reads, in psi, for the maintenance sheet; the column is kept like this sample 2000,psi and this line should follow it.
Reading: 3,psi
